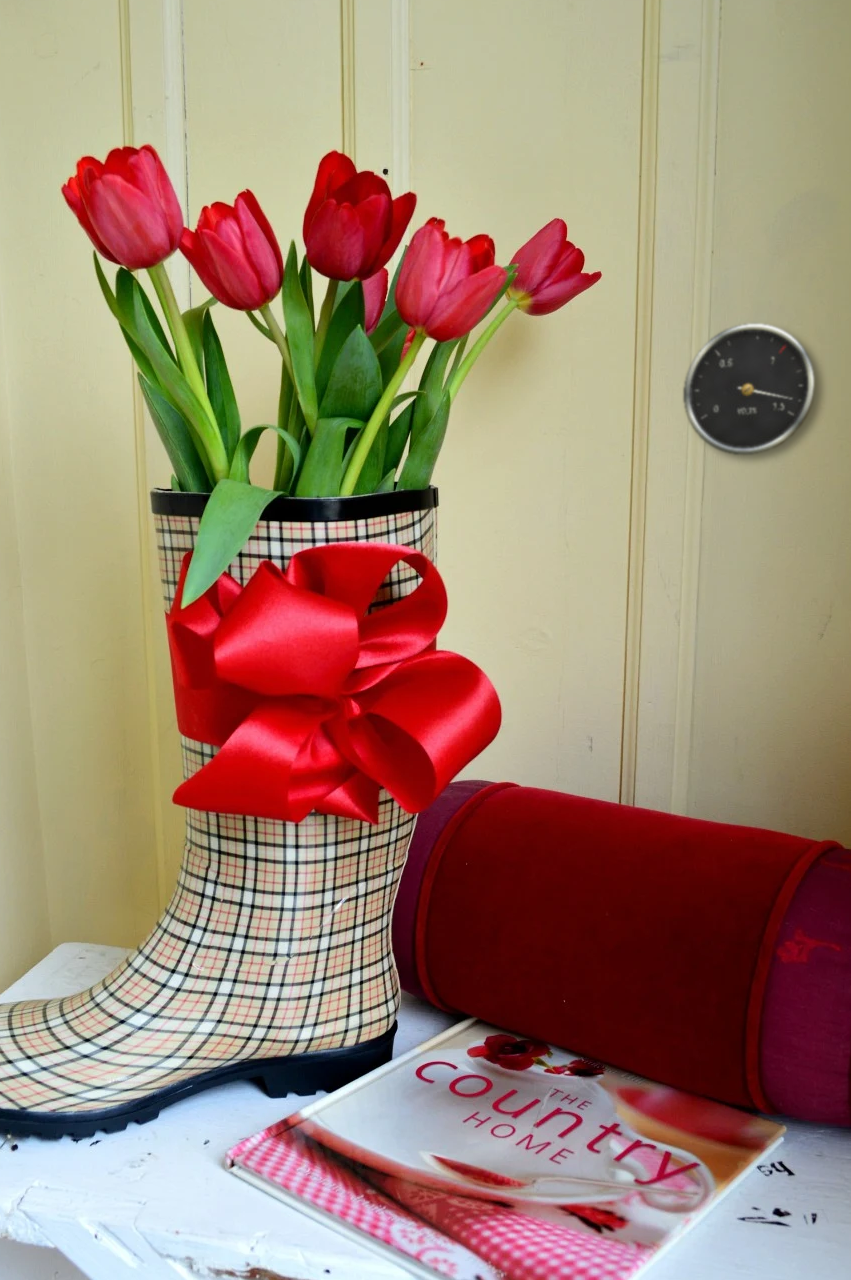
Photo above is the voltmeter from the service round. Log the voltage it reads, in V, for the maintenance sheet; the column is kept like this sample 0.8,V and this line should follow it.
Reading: 1.4,V
